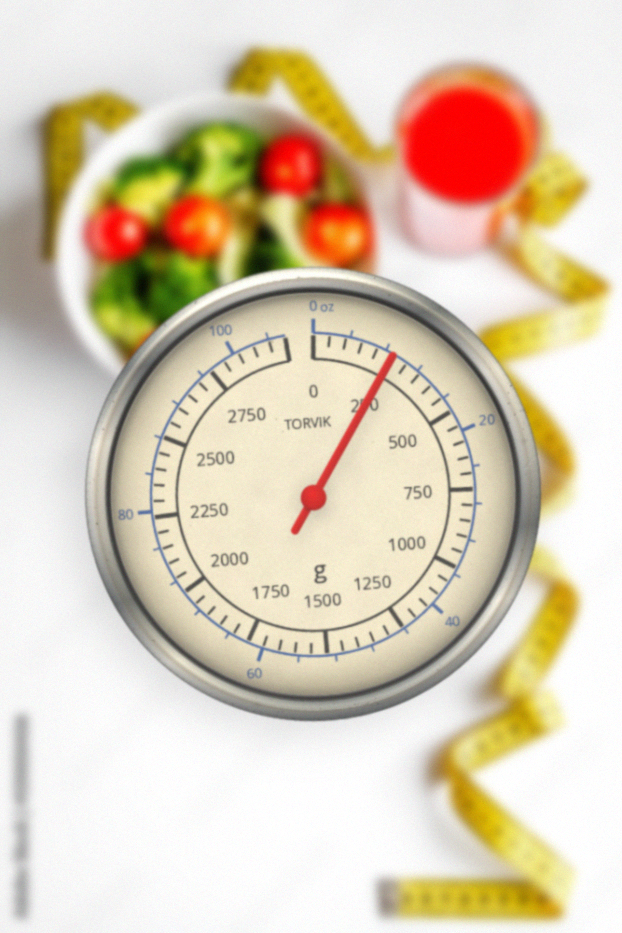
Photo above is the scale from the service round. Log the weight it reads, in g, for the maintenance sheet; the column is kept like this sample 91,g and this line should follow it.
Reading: 250,g
